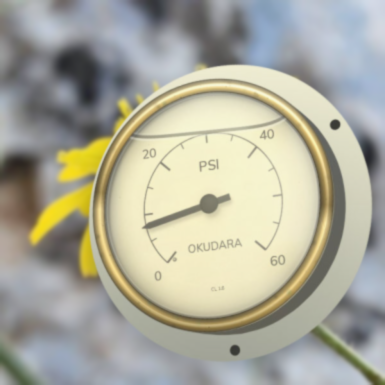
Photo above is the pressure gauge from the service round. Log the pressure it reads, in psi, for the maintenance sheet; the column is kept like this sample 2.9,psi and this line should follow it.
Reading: 7.5,psi
